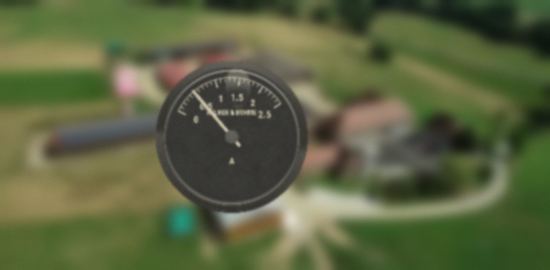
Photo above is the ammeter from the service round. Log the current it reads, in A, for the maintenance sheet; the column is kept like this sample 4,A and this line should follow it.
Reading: 0.5,A
